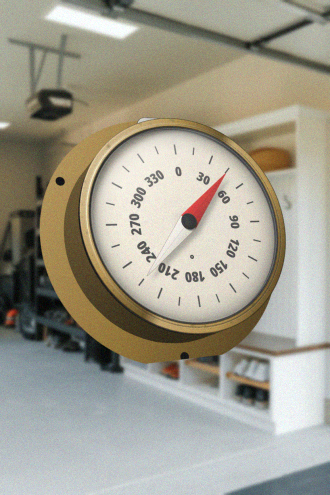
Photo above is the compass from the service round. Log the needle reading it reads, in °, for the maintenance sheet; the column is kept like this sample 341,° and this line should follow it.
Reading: 45,°
